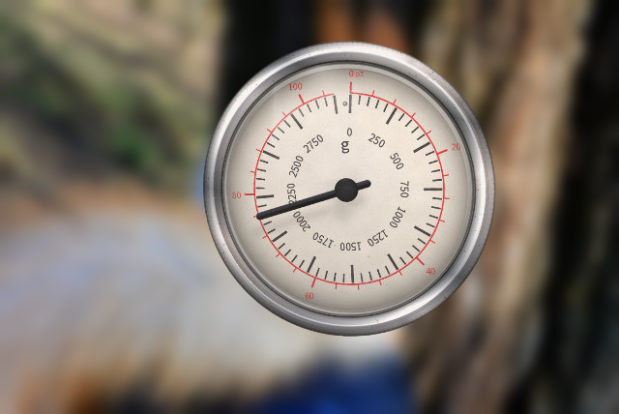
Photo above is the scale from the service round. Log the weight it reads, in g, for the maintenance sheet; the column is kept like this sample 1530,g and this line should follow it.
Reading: 2150,g
